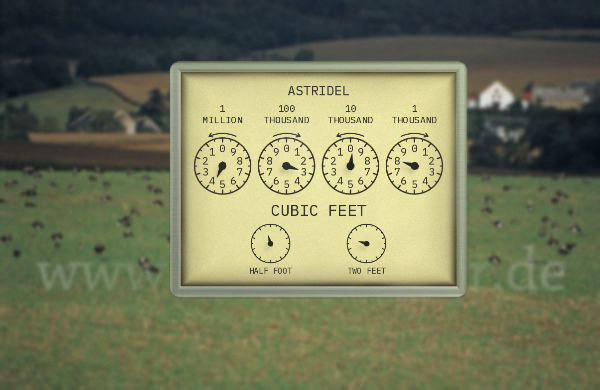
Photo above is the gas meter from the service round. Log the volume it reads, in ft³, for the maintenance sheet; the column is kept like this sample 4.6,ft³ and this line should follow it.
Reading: 429800,ft³
